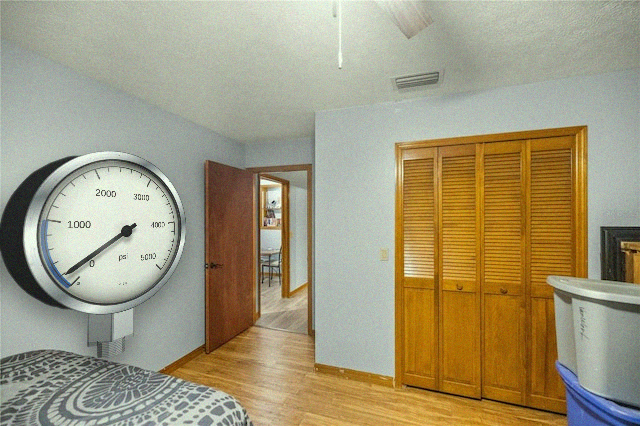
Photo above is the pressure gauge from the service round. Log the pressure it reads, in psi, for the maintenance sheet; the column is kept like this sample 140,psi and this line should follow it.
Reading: 200,psi
